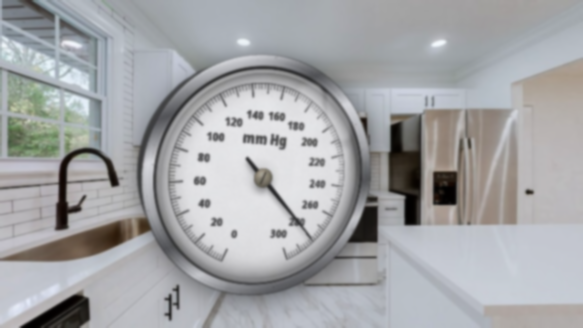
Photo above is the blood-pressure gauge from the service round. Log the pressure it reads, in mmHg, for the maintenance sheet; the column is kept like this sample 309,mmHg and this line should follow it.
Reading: 280,mmHg
